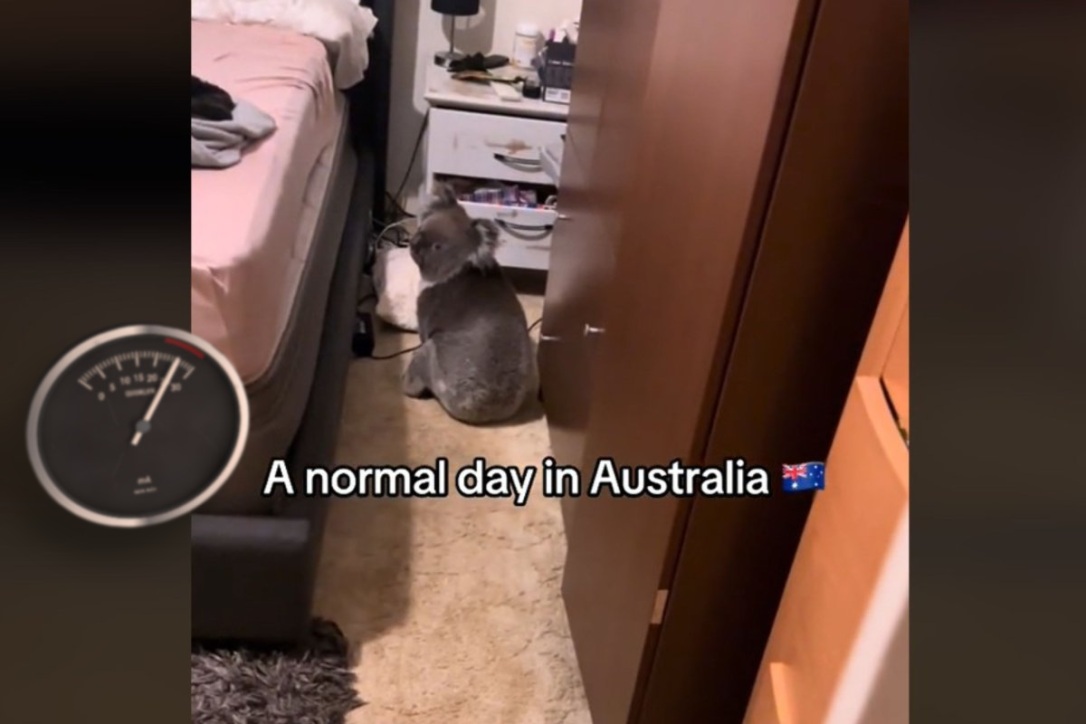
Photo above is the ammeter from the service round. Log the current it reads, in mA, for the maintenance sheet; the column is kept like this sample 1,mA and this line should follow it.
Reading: 25,mA
